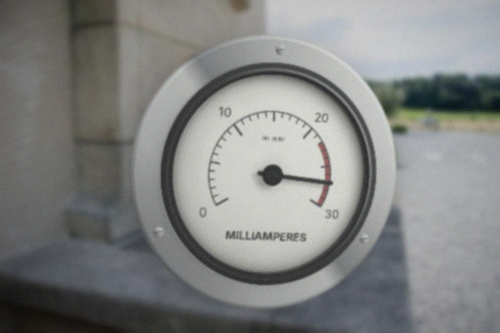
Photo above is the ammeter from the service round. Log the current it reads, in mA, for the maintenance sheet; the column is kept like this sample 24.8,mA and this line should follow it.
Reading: 27,mA
